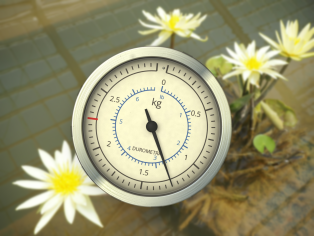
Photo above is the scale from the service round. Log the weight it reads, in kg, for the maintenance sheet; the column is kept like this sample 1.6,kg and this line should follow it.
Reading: 1.25,kg
